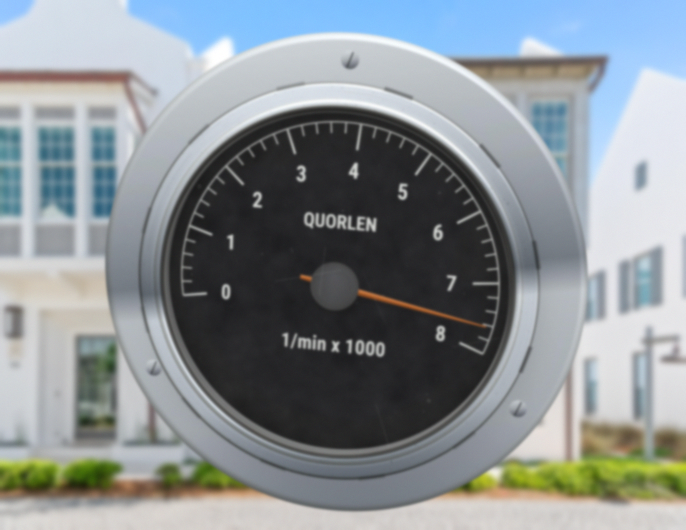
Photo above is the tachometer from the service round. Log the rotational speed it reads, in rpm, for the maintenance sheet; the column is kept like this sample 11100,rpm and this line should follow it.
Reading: 7600,rpm
